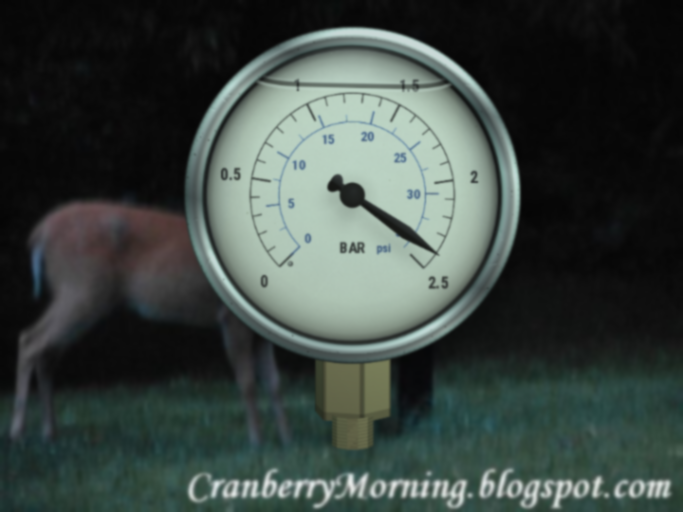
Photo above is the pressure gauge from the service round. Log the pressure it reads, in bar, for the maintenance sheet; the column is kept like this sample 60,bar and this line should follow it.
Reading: 2.4,bar
